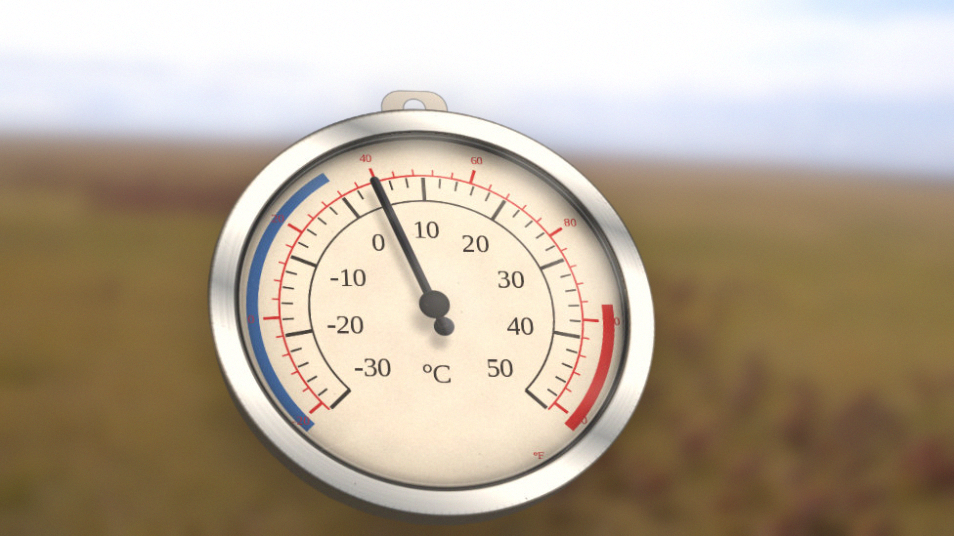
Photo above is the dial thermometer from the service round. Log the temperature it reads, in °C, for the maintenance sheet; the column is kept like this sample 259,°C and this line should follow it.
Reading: 4,°C
